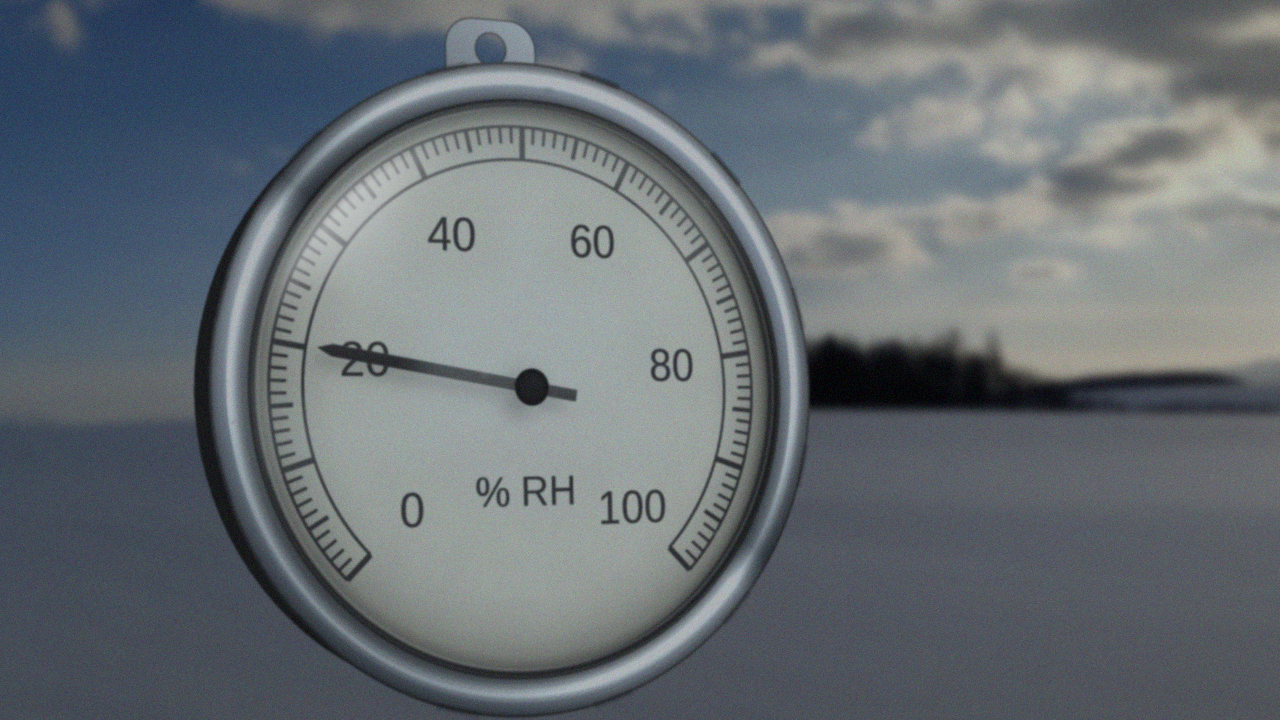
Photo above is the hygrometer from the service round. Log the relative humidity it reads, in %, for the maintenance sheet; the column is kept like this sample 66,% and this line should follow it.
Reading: 20,%
